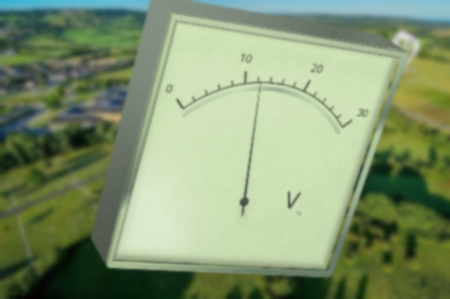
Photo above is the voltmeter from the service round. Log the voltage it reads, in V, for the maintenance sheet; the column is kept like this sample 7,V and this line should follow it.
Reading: 12,V
